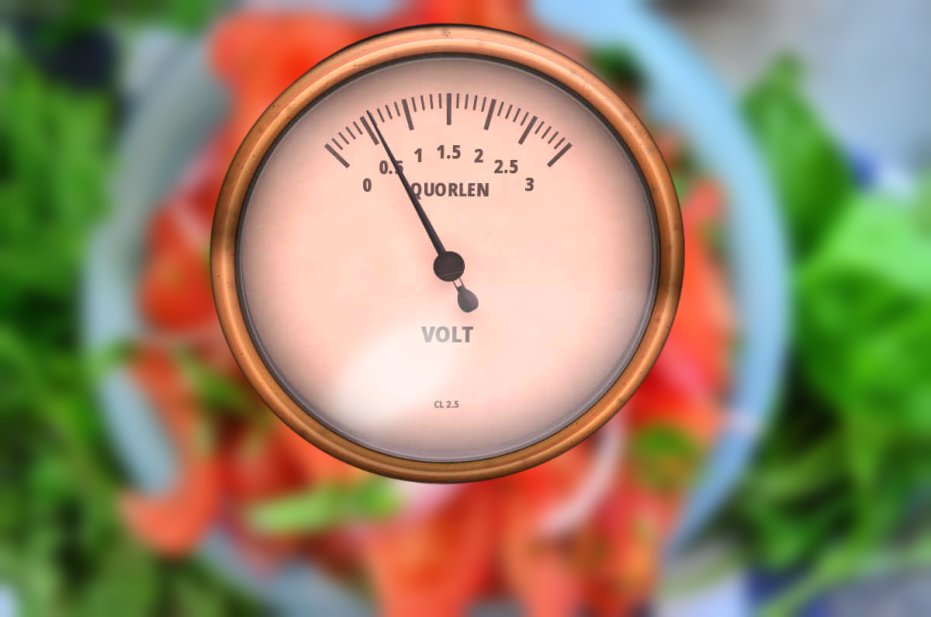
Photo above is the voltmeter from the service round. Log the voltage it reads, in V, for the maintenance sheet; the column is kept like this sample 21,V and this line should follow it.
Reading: 0.6,V
